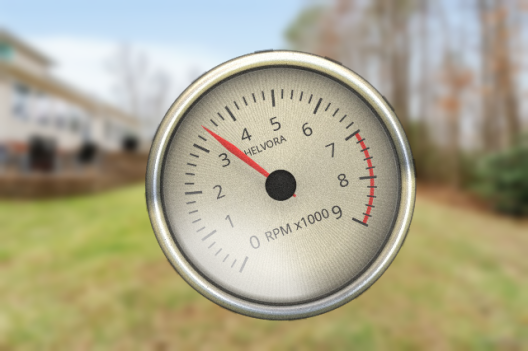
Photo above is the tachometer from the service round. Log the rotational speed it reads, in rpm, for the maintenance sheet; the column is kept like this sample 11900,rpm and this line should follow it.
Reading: 3400,rpm
